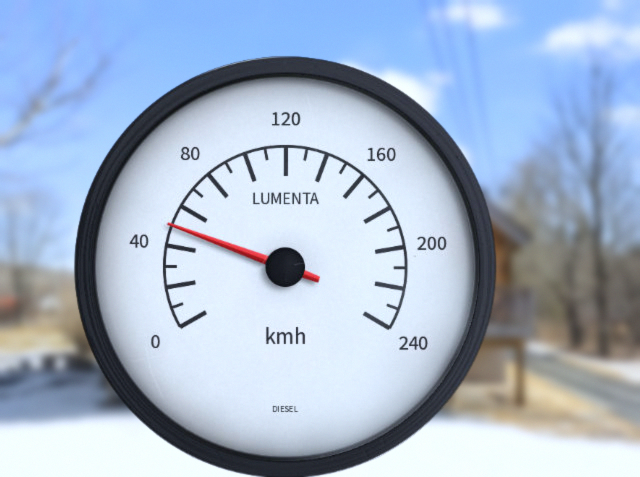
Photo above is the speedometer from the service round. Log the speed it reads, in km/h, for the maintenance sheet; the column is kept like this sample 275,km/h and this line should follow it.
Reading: 50,km/h
